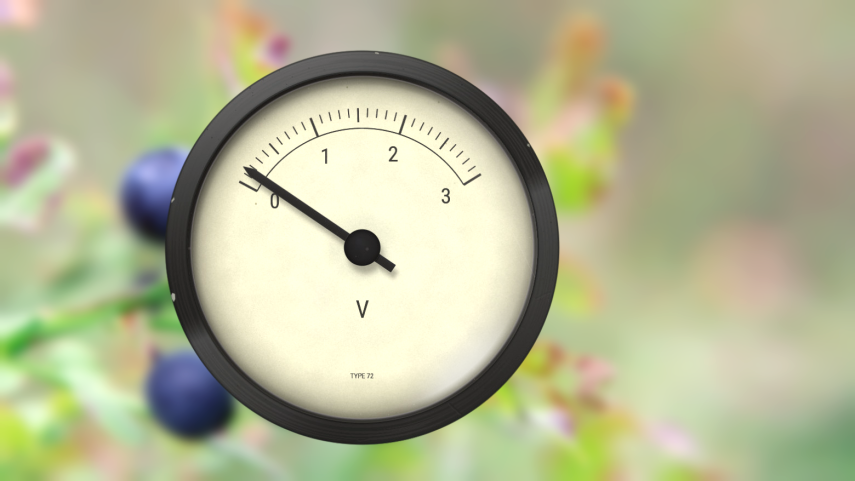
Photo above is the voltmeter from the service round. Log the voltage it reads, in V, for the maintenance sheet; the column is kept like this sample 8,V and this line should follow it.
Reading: 0.15,V
